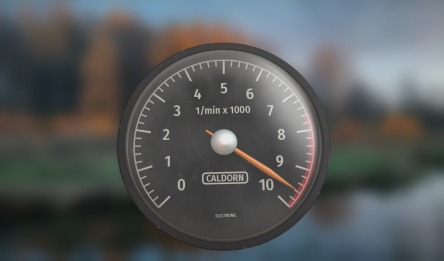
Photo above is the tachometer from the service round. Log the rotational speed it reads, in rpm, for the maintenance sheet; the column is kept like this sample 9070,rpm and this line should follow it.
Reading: 9600,rpm
